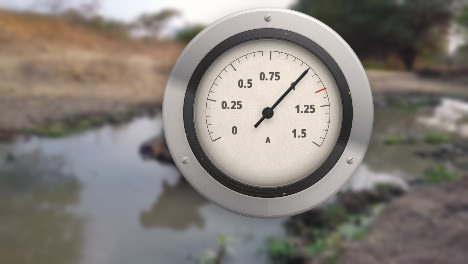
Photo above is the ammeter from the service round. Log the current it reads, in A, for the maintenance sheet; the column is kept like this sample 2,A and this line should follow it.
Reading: 1,A
